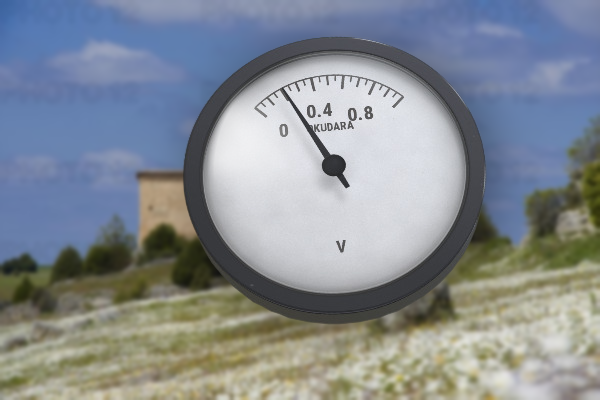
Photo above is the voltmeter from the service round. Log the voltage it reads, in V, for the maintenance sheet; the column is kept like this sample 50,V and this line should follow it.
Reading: 0.2,V
